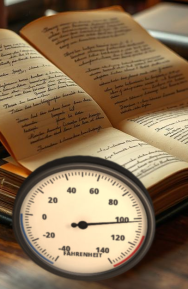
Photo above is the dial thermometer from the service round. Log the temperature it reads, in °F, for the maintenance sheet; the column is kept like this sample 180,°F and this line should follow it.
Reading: 100,°F
